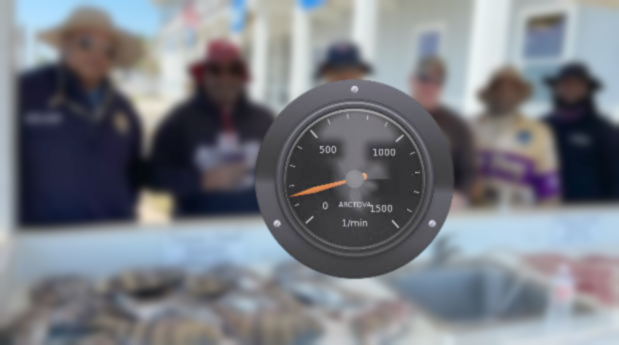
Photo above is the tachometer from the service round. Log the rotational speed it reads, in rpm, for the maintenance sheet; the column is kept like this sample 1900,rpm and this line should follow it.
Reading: 150,rpm
